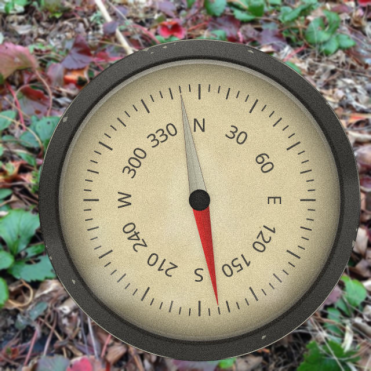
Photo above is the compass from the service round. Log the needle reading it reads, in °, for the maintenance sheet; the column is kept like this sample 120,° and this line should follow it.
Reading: 170,°
